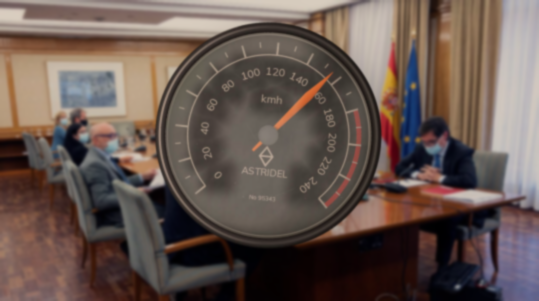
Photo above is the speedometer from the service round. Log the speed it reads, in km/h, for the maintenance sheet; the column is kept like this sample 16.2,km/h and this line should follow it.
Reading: 155,km/h
